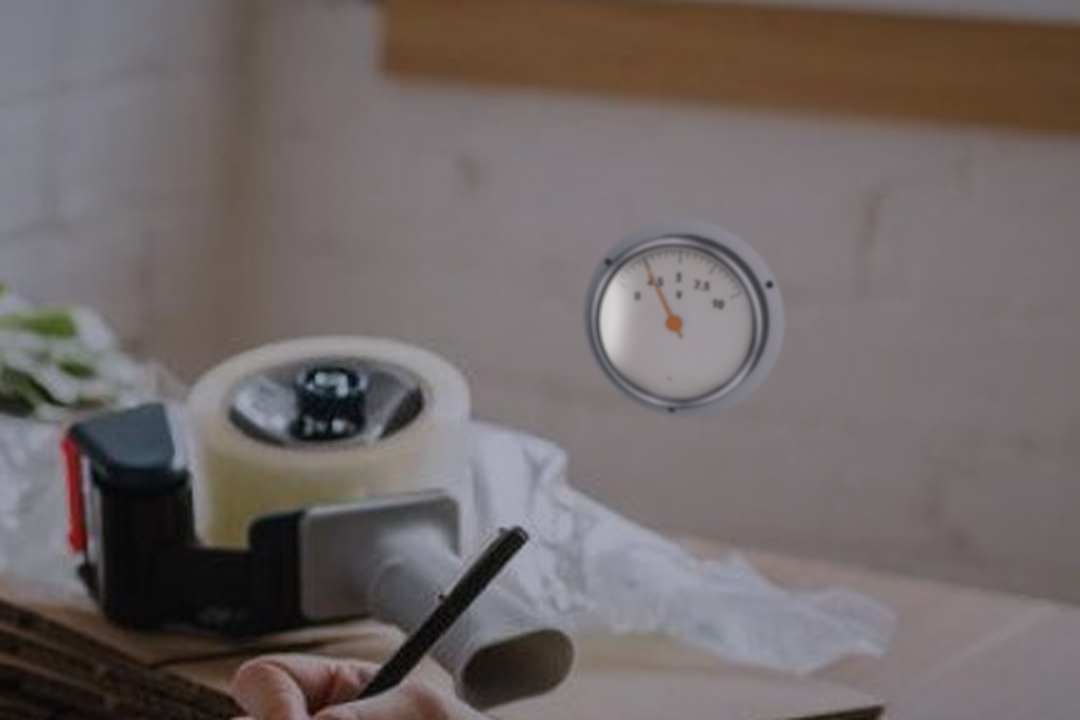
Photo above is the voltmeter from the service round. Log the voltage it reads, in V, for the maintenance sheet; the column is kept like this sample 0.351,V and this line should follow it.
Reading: 2.5,V
